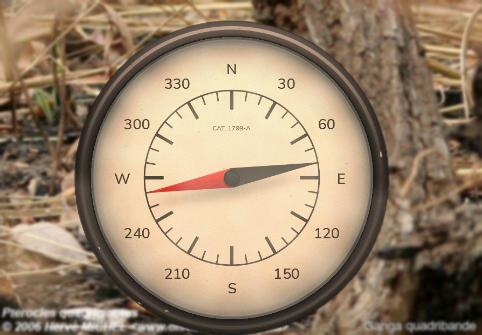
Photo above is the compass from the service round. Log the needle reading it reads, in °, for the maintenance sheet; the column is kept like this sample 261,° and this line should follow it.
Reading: 260,°
